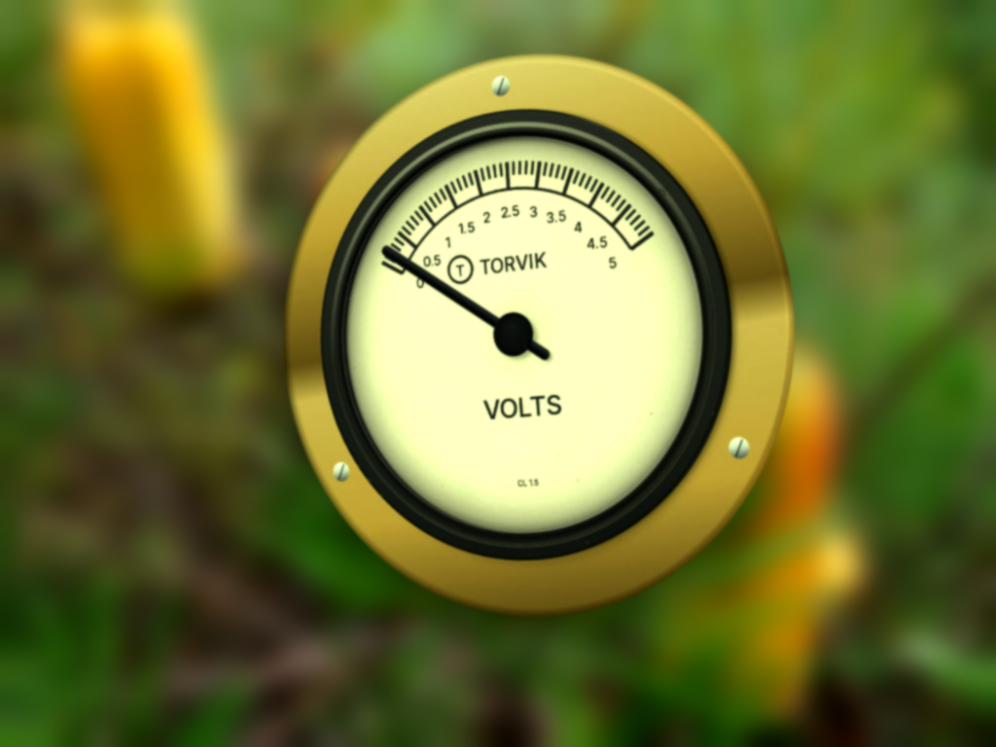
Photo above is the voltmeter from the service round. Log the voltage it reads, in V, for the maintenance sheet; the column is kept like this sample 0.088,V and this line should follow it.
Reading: 0.2,V
